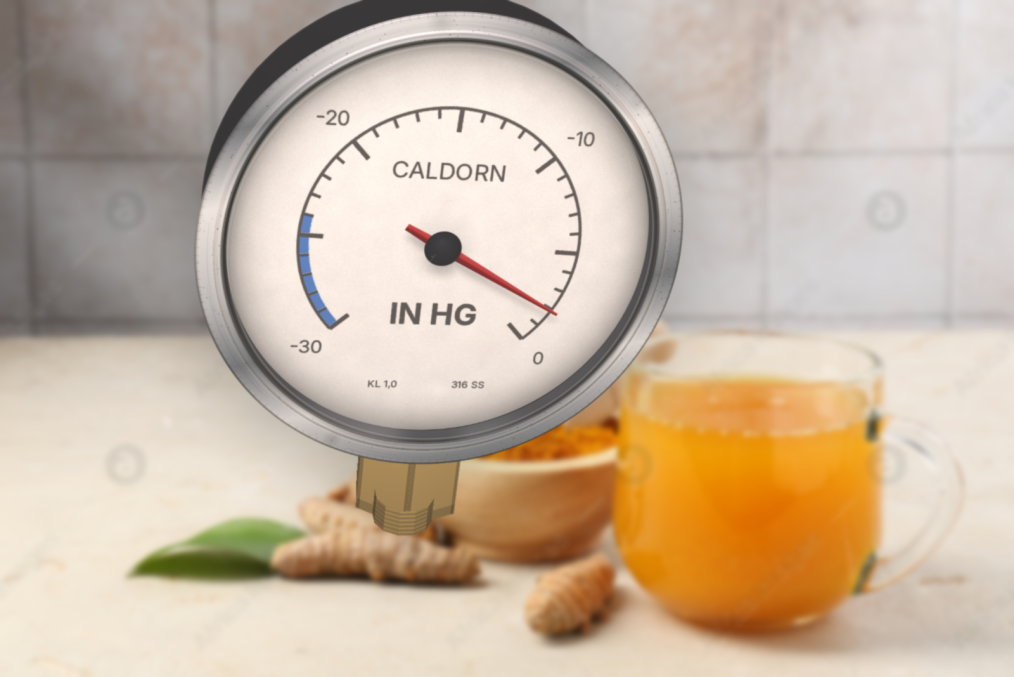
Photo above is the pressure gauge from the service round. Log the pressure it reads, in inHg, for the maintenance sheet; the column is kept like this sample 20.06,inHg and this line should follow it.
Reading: -2,inHg
